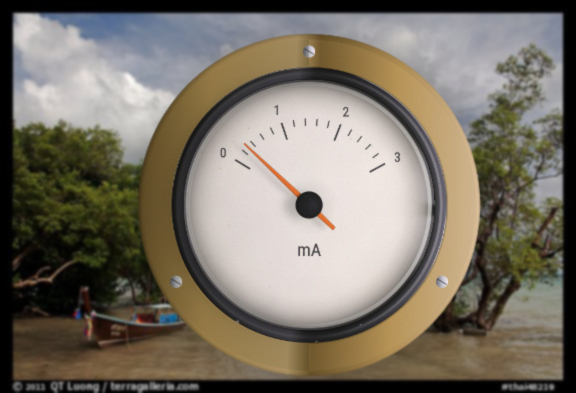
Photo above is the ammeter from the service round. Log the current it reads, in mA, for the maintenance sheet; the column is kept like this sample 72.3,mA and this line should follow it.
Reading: 0.3,mA
